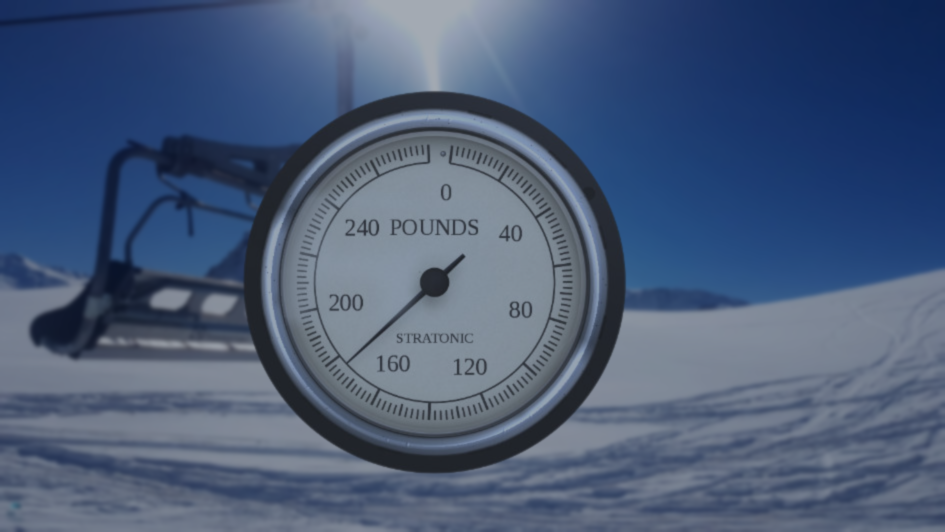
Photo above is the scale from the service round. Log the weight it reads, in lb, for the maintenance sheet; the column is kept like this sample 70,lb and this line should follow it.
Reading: 176,lb
